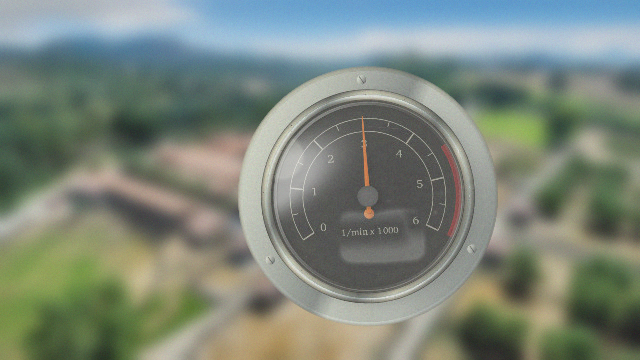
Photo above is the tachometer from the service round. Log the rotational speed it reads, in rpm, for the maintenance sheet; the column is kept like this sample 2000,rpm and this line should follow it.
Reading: 3000,rpm
